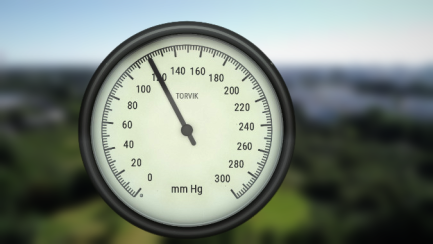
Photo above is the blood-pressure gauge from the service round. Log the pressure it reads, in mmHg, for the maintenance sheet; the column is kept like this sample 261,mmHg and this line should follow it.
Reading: 120,mmHg
